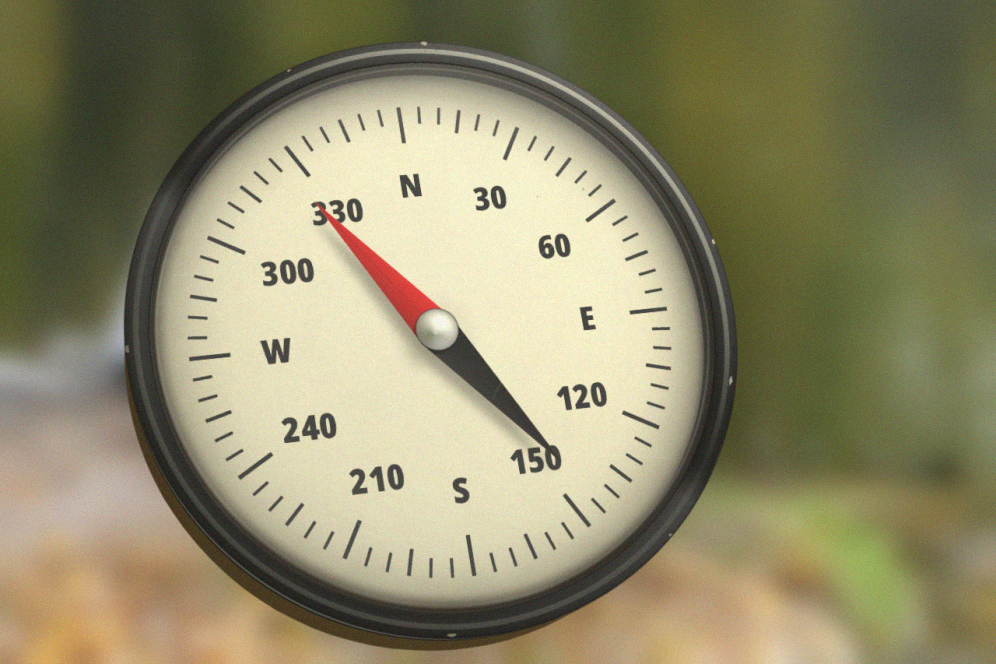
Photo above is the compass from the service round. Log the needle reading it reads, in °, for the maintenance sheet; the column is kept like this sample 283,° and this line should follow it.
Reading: 325,°
